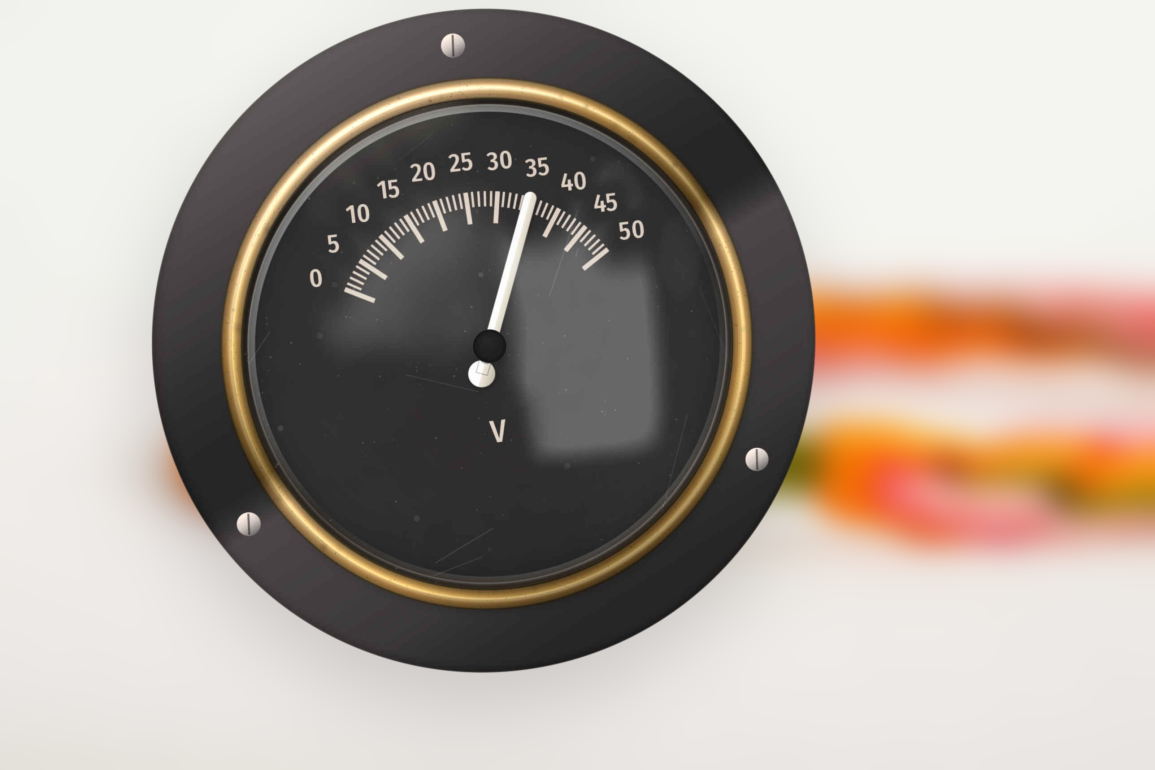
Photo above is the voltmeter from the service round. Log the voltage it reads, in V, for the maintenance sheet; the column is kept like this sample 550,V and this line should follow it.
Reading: 35,V
